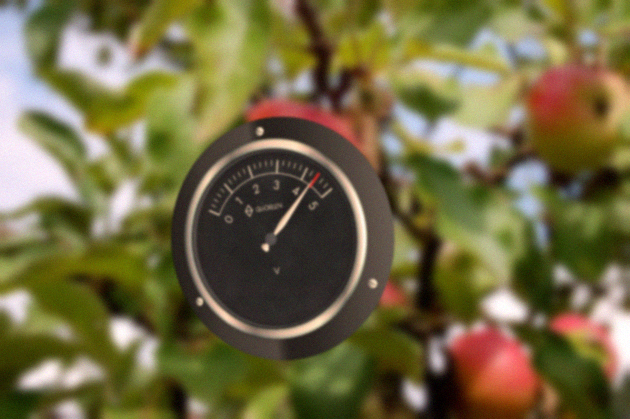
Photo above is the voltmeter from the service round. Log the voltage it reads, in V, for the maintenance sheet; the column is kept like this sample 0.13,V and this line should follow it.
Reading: 4.4,V
